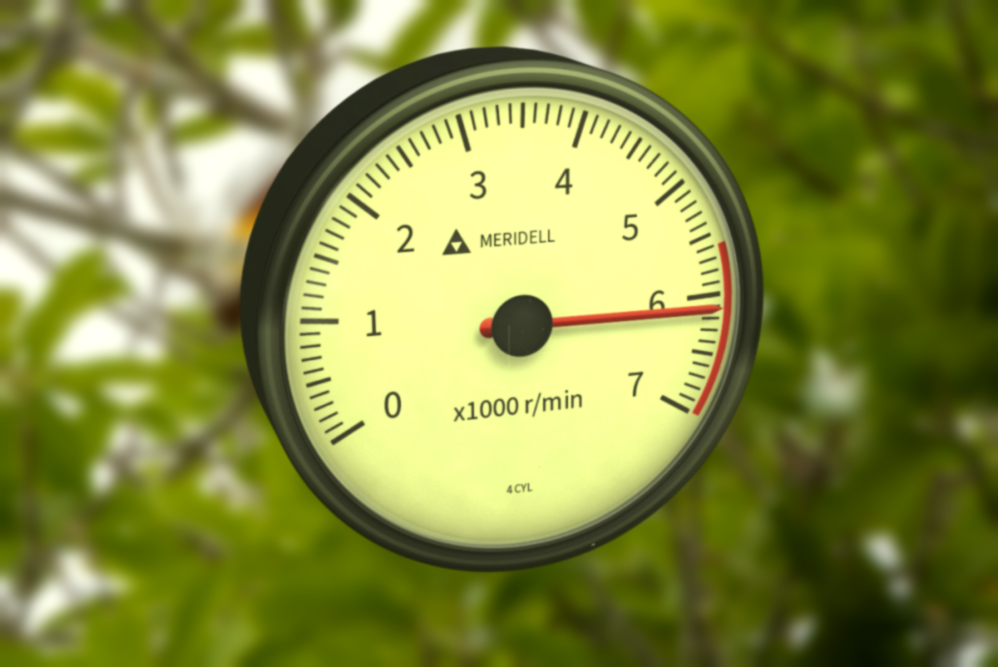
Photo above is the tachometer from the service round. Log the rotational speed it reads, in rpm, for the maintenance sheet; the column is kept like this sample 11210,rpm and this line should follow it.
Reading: 6100,rpm
